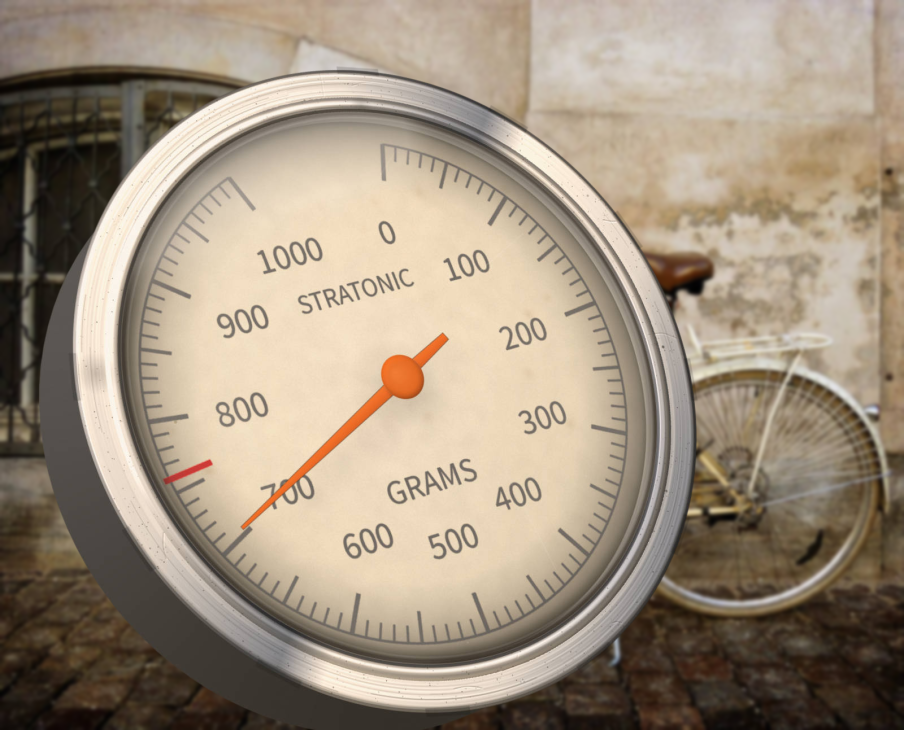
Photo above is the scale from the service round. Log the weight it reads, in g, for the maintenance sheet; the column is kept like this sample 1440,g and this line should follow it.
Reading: 705,g
